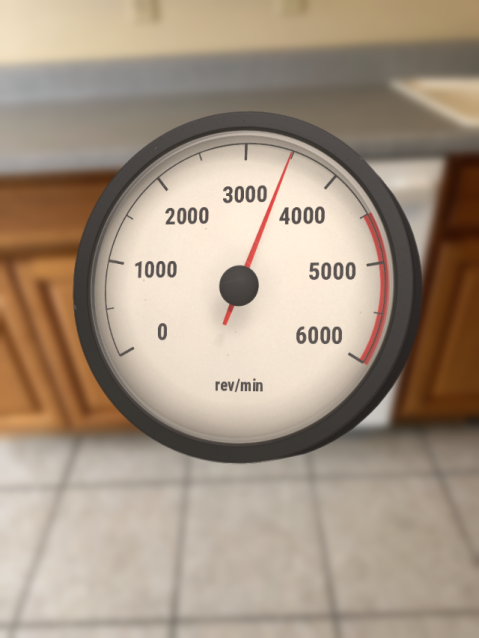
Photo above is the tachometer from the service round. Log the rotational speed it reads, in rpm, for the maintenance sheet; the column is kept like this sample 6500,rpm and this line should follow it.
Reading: 3500,rpm
